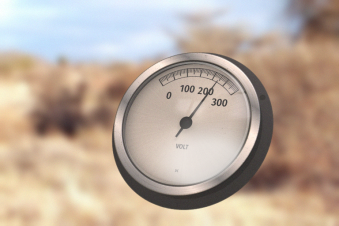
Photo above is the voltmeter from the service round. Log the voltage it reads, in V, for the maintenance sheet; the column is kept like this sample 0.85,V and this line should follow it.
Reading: 225,V
